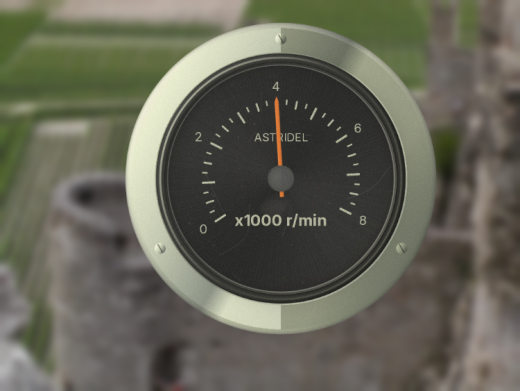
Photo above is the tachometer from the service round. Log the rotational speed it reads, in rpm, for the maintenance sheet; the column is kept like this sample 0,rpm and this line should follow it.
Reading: 4000,rpm
